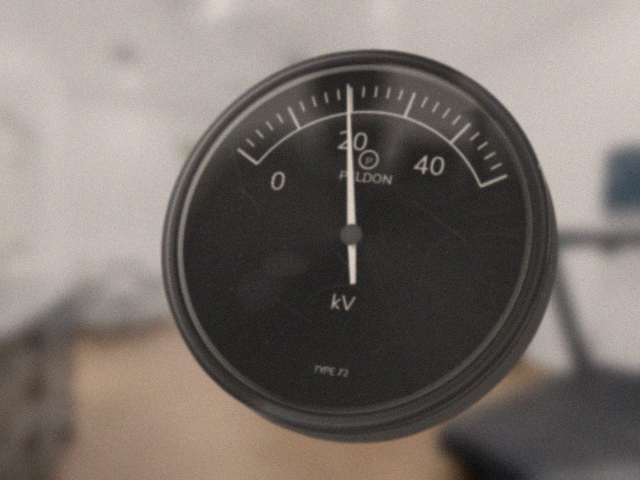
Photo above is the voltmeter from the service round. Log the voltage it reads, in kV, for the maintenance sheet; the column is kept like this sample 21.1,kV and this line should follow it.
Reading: 20,kV
